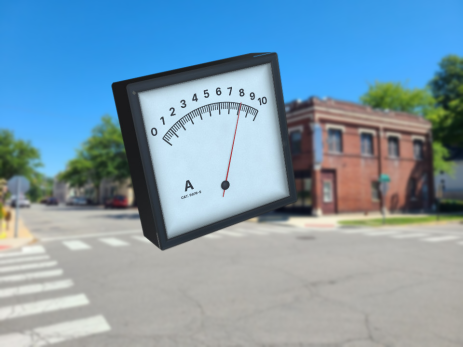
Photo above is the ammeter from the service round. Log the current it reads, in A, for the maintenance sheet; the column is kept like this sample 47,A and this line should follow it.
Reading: 8,A
